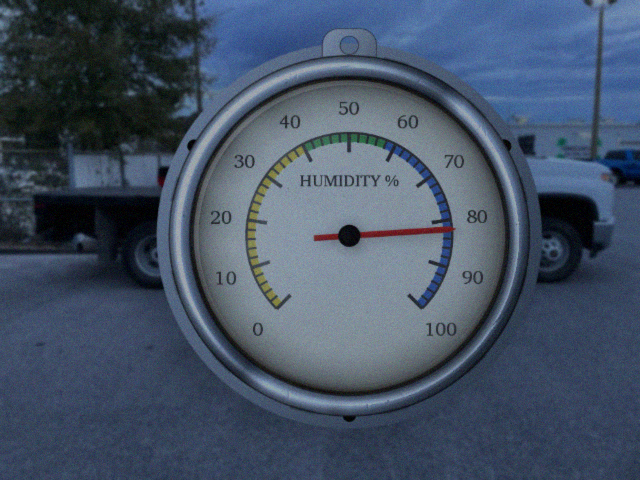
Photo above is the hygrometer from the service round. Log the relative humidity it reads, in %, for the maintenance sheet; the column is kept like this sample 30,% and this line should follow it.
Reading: 82,%
